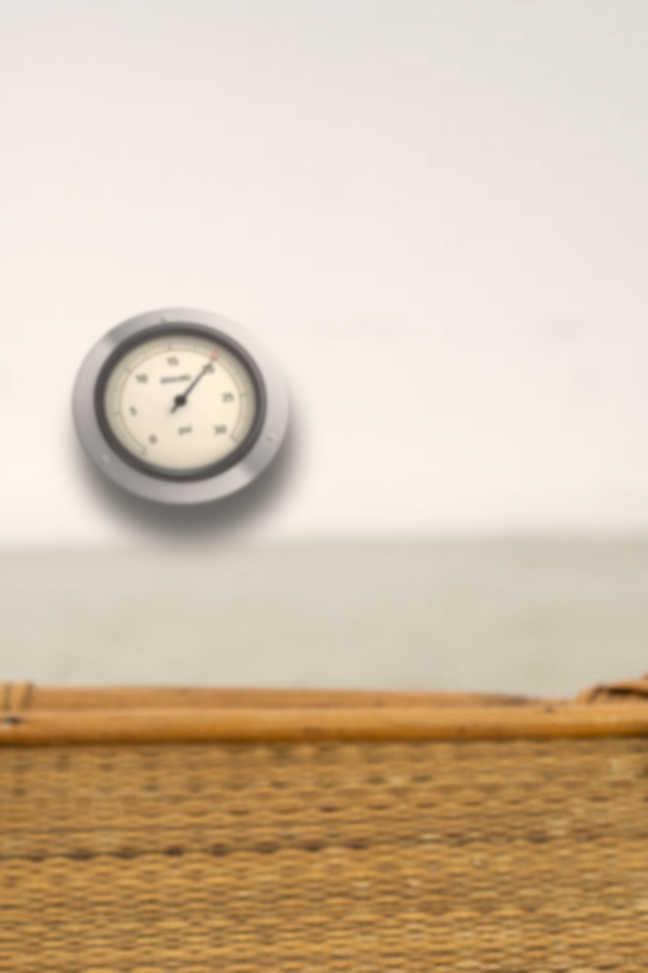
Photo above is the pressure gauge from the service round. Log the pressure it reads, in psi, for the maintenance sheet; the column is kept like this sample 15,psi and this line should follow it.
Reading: 20,psi
